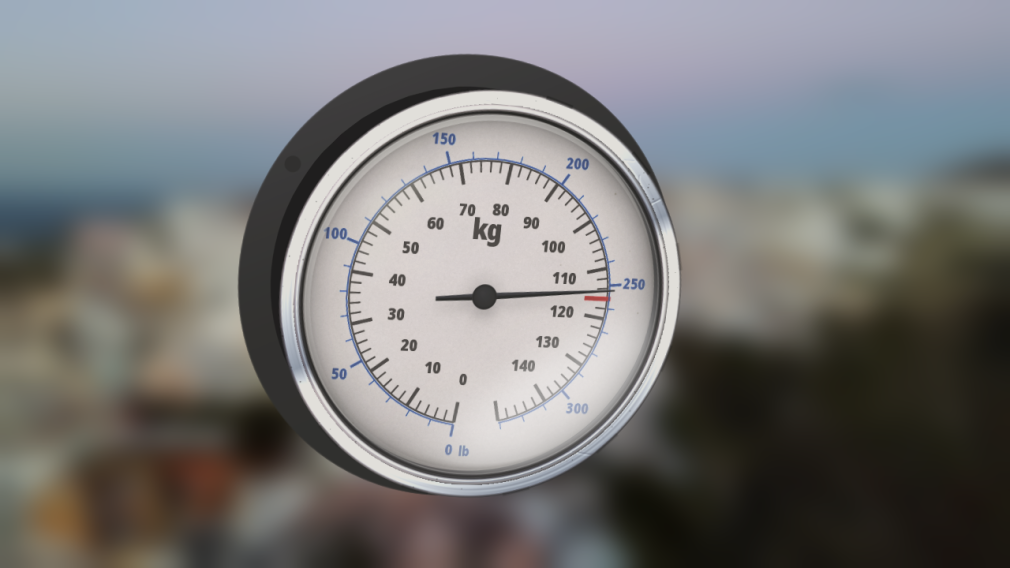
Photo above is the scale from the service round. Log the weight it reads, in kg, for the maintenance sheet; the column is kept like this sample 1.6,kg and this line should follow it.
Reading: 114,kg
